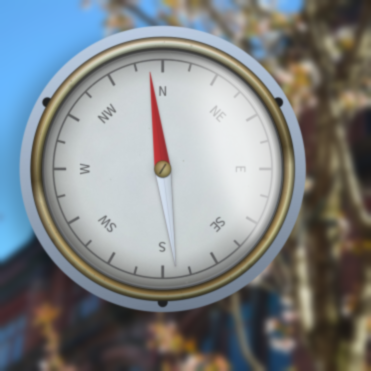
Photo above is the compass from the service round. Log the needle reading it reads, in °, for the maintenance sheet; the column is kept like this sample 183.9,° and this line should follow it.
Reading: 352.5,°
